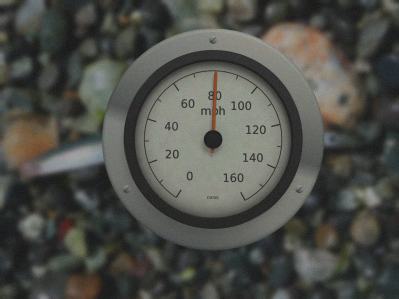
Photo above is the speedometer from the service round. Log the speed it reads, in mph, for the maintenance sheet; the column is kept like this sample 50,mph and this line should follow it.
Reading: 80,mph
